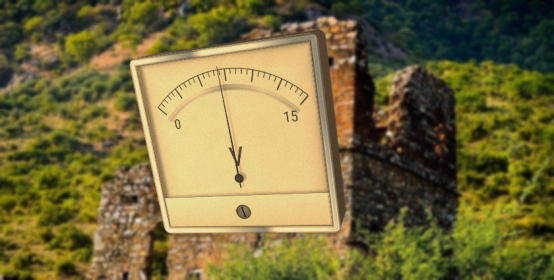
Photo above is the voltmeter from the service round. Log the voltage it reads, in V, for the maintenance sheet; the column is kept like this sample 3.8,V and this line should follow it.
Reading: 7,V
